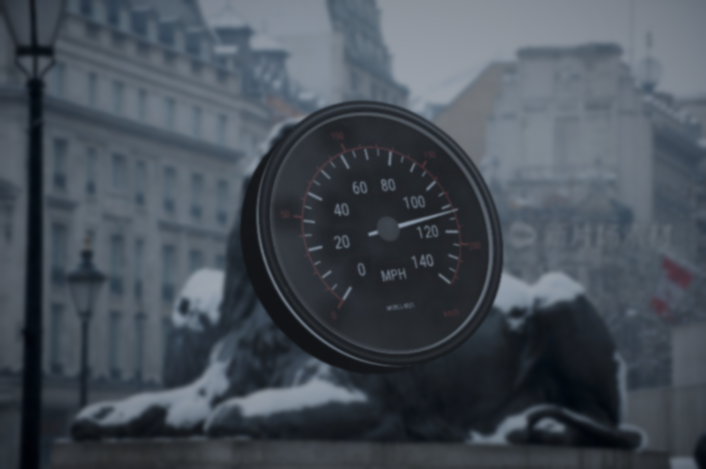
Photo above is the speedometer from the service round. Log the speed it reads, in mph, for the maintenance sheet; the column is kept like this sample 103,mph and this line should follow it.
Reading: 112.5,mph
